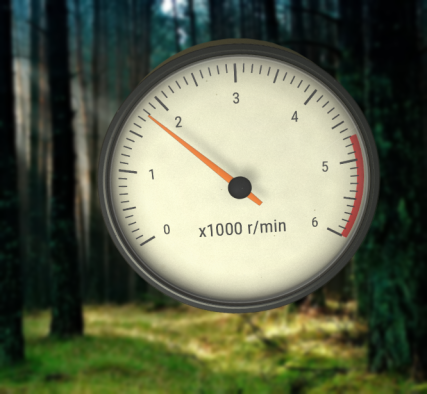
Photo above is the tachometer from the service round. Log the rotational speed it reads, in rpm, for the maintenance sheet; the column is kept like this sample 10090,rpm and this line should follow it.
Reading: 1800,rpm
